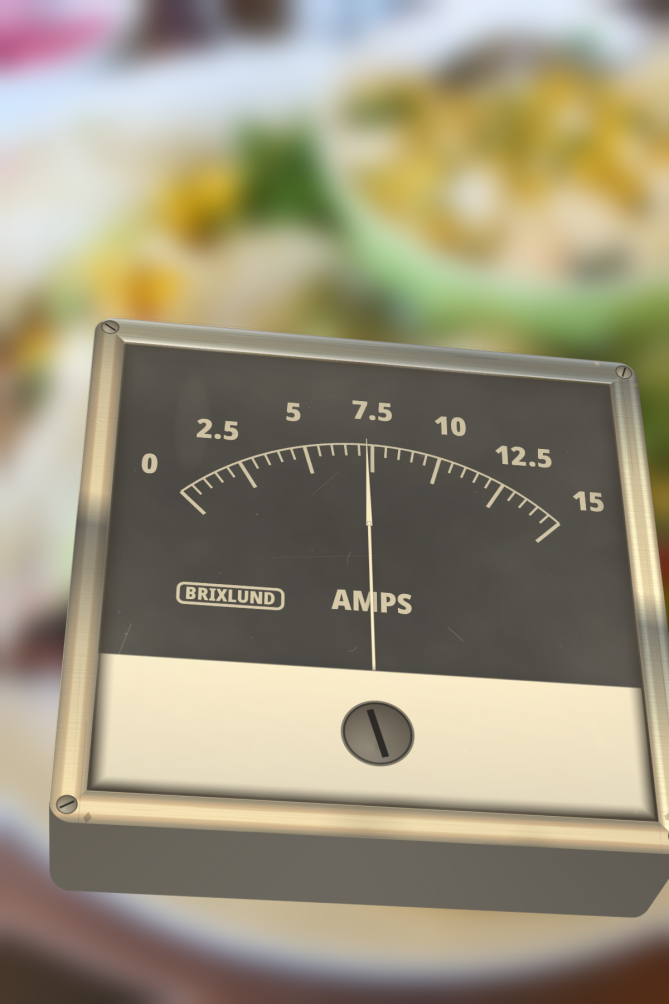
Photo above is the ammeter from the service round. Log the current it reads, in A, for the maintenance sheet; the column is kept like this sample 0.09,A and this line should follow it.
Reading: 7.25,A
